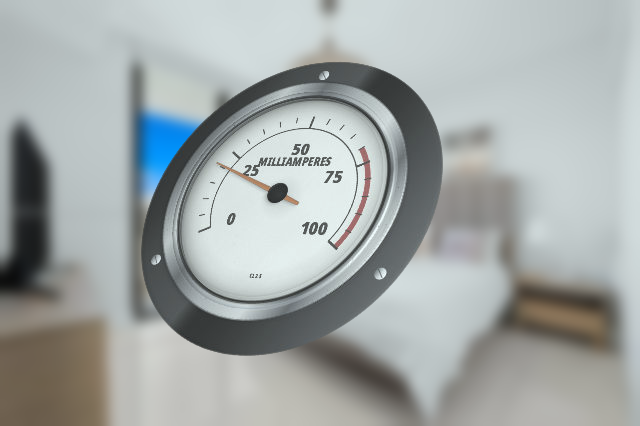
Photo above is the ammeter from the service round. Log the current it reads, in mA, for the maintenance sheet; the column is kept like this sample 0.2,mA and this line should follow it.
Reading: 20,mA
